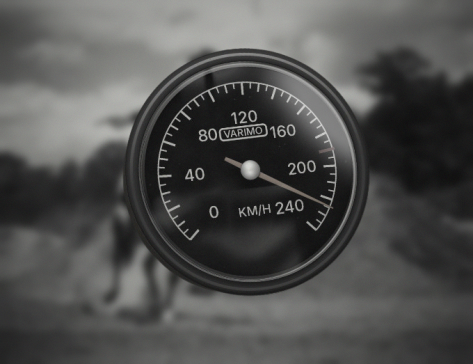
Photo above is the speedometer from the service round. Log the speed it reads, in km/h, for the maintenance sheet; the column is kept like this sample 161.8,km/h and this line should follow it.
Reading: 225,km/h
